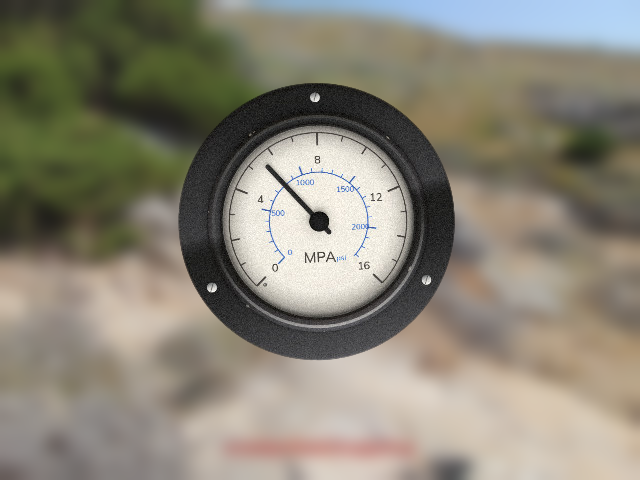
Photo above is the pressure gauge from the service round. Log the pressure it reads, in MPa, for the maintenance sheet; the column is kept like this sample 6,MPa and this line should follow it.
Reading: 5.5,MPa
